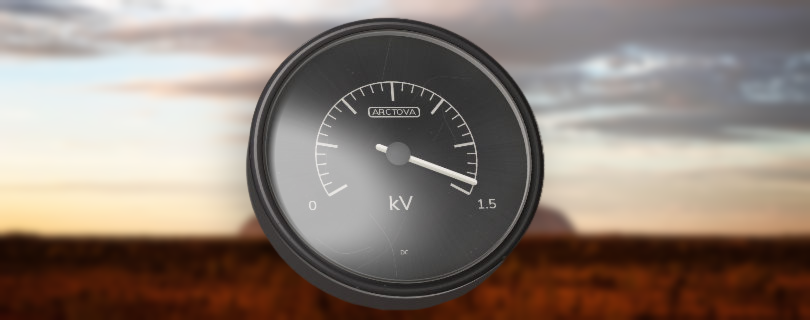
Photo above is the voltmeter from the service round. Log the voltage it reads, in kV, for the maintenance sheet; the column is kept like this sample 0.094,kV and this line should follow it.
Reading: 1.45,kV
